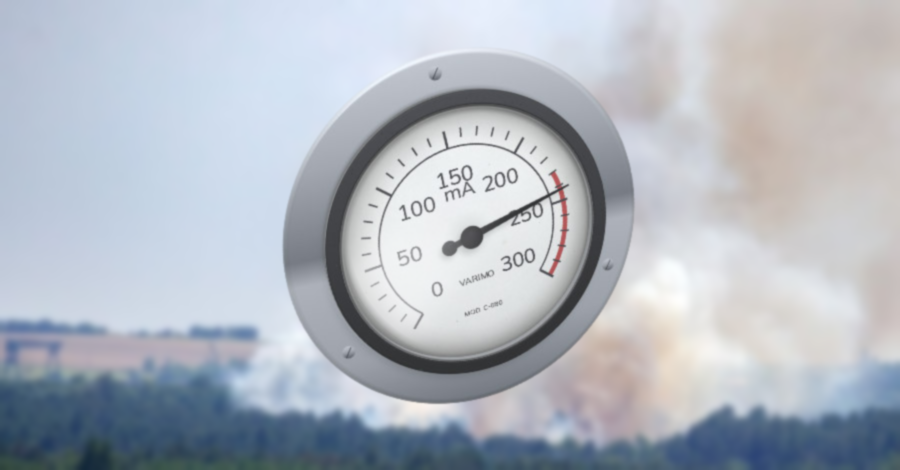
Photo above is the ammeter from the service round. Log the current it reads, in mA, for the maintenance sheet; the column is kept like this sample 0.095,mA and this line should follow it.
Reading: 240,mA
